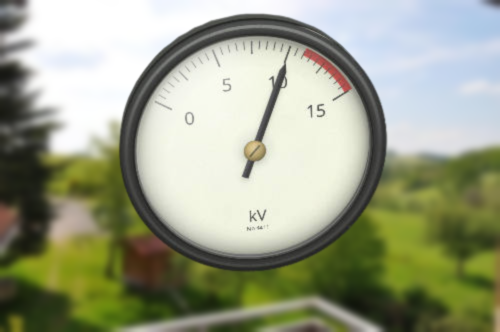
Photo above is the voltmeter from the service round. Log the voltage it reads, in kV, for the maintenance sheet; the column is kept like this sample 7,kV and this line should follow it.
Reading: 10,kV
